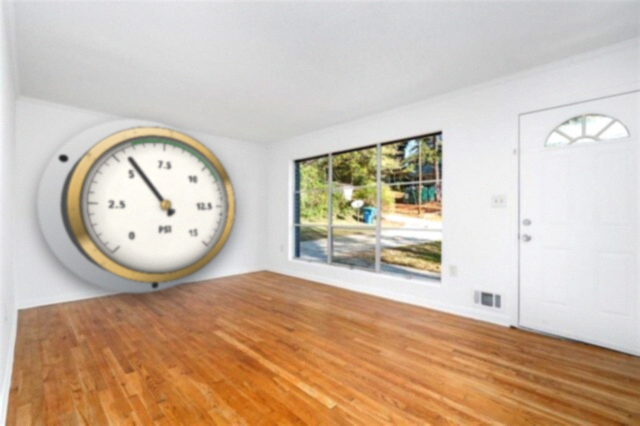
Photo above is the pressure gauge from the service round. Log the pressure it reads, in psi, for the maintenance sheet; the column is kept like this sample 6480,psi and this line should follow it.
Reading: 5.5,psi
